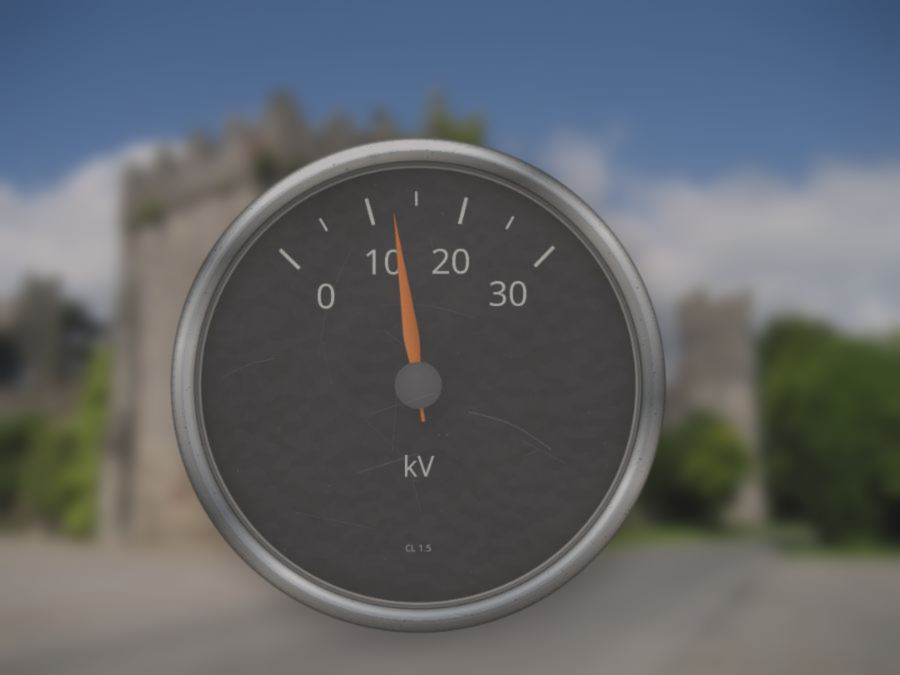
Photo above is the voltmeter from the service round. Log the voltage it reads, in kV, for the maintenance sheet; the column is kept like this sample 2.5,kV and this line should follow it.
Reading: 12.5,kV
